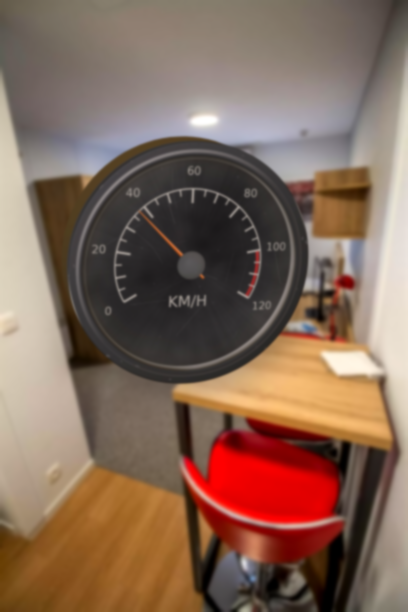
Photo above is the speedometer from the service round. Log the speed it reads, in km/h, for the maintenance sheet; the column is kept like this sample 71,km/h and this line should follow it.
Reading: 37.5,km/h
